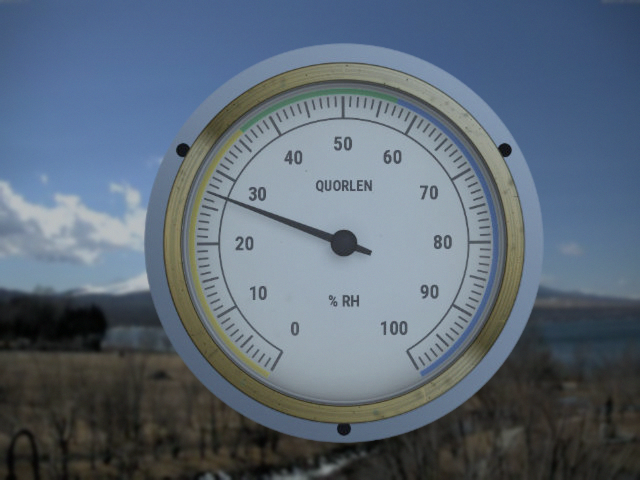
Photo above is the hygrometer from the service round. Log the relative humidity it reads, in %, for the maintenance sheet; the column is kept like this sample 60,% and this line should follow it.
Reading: 27,%
